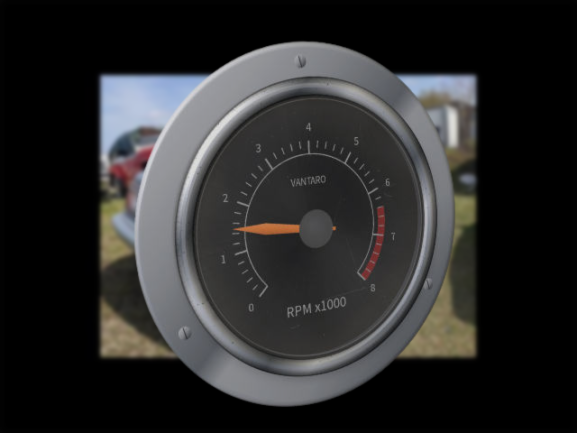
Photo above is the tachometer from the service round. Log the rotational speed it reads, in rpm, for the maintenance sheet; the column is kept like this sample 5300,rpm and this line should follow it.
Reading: 1500,rpm
